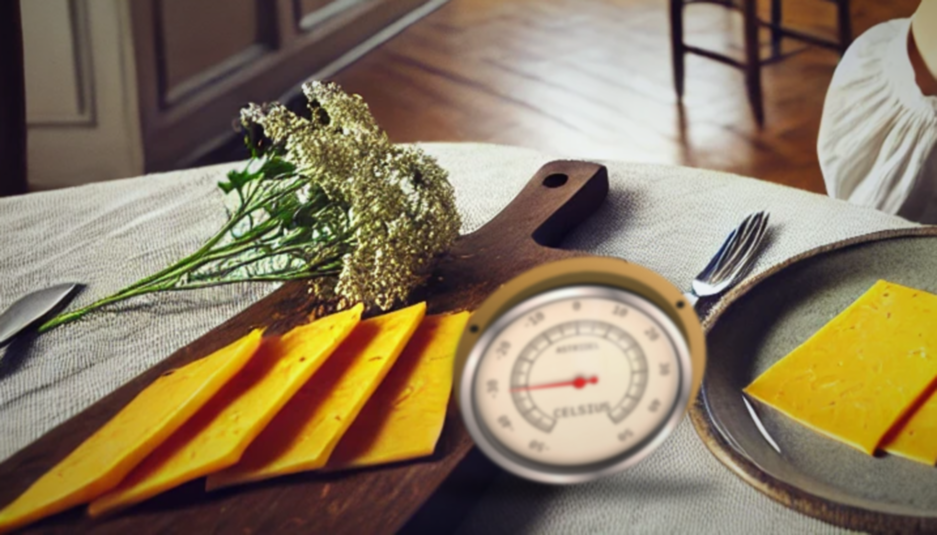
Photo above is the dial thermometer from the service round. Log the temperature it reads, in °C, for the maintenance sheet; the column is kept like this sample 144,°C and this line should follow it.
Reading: -30,°C
